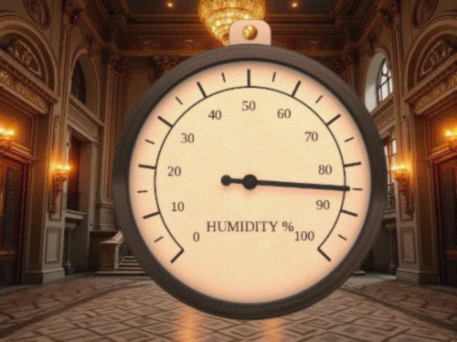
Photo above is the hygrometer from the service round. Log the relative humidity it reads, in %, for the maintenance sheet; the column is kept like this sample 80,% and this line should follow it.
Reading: 85,%
